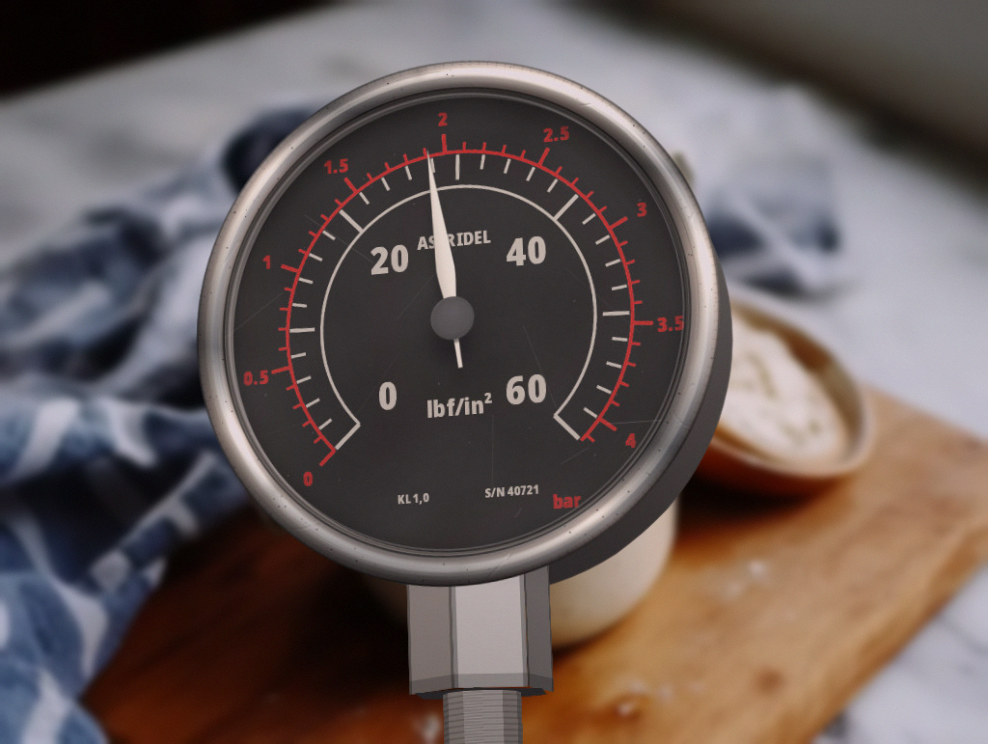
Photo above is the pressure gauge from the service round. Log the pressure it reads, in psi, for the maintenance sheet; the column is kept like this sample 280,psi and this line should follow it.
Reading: 28,psi
